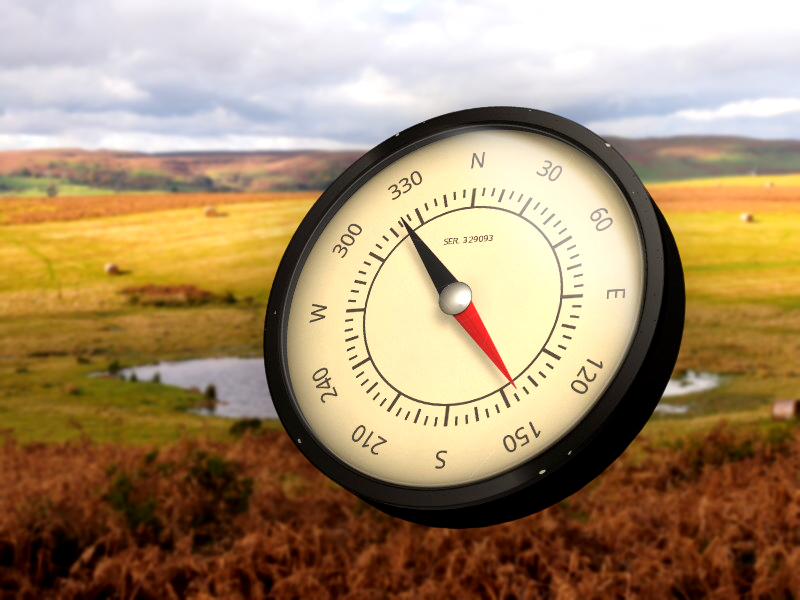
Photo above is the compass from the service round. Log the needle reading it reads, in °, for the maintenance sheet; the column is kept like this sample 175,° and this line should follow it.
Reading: 142.5,°
